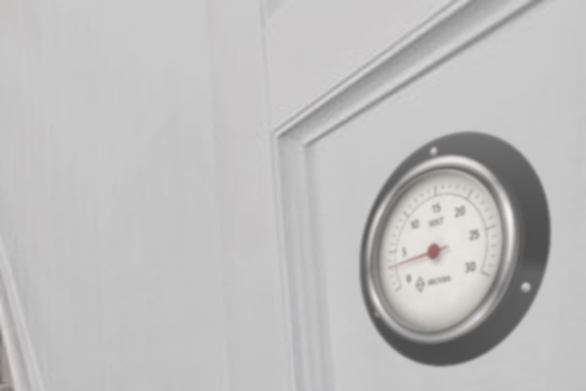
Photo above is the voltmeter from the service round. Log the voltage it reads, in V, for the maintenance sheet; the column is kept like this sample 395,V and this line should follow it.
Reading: 3,V
